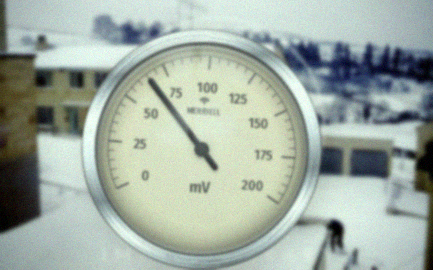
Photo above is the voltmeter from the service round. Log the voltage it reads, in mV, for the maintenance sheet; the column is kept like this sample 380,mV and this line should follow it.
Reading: 65,mV
